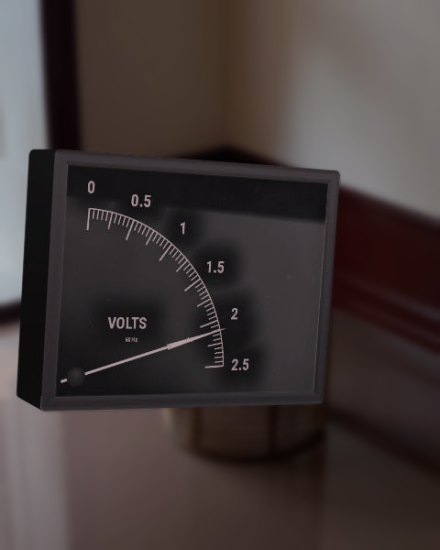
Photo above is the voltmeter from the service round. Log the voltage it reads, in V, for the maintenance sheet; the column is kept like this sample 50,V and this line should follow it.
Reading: 2.1,V
